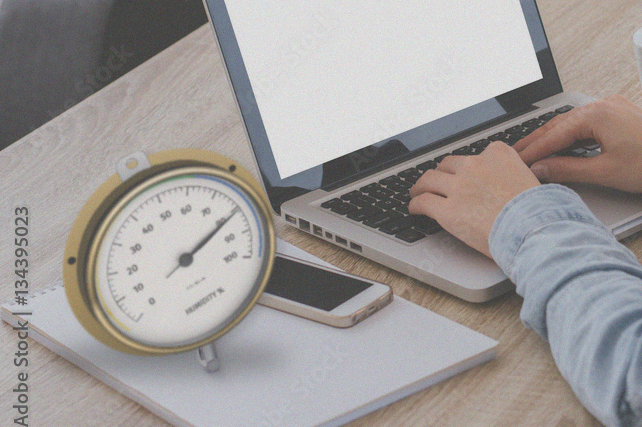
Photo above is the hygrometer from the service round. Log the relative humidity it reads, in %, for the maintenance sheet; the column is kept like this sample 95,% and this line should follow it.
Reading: 80,%
